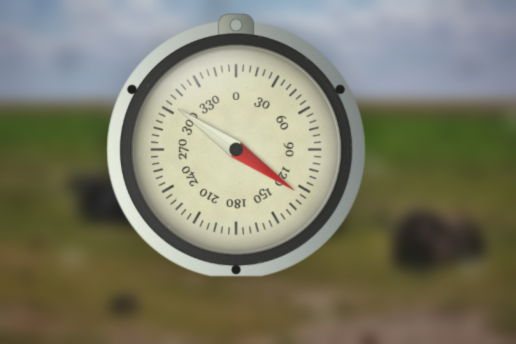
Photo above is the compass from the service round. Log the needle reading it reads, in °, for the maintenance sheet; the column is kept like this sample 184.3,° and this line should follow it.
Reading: 125,°
